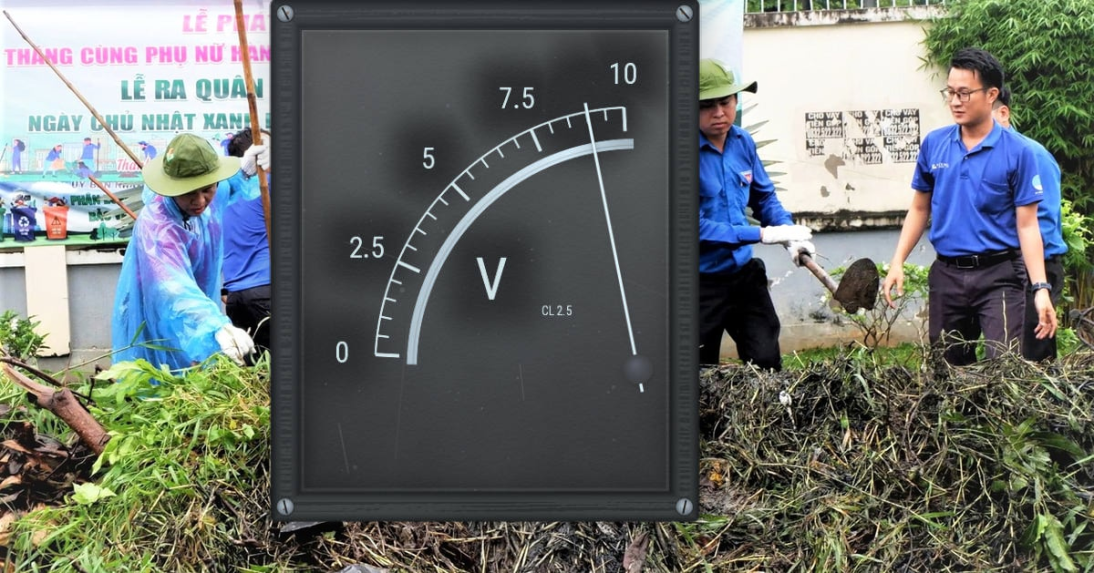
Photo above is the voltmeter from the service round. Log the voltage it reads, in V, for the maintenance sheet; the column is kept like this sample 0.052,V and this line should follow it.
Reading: 9,V
